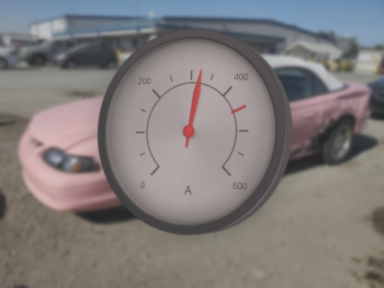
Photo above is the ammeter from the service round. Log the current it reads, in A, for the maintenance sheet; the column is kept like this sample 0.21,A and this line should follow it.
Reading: 325,A
